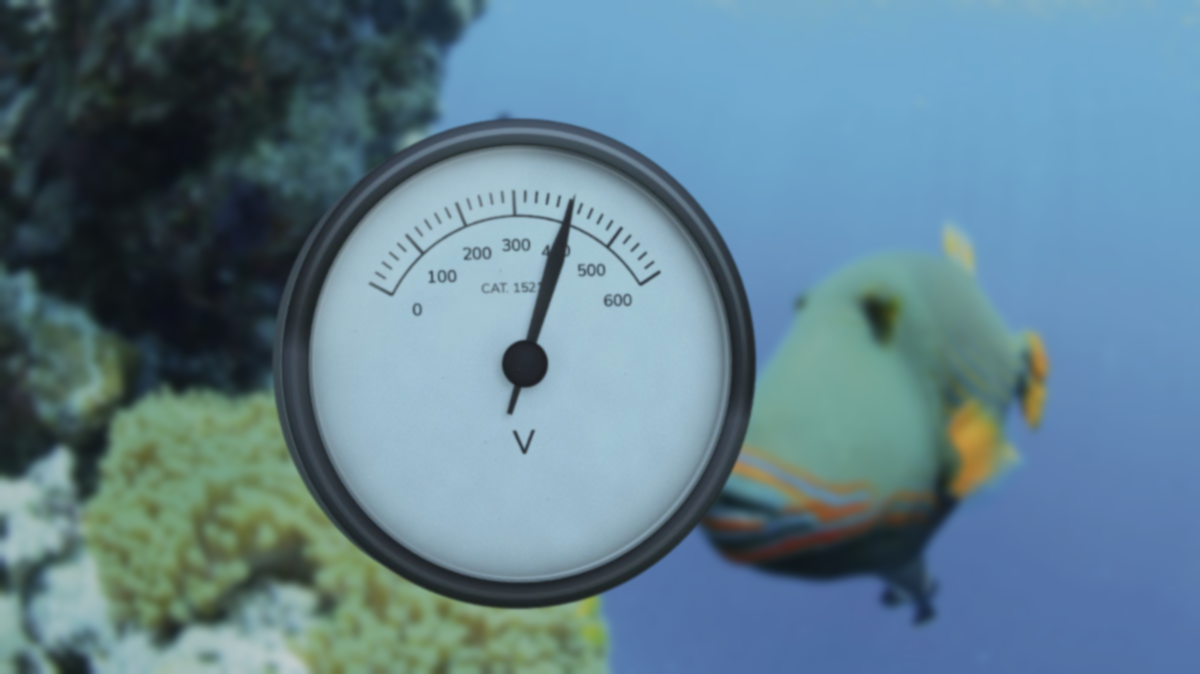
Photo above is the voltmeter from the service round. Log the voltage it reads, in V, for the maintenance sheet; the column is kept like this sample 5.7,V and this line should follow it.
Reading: 400,V
